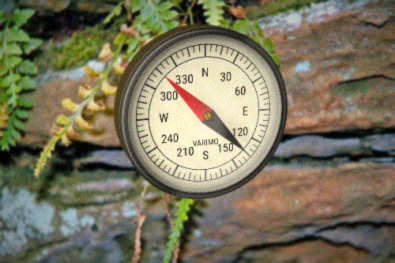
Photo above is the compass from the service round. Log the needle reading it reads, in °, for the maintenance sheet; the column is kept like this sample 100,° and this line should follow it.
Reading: 315,°
